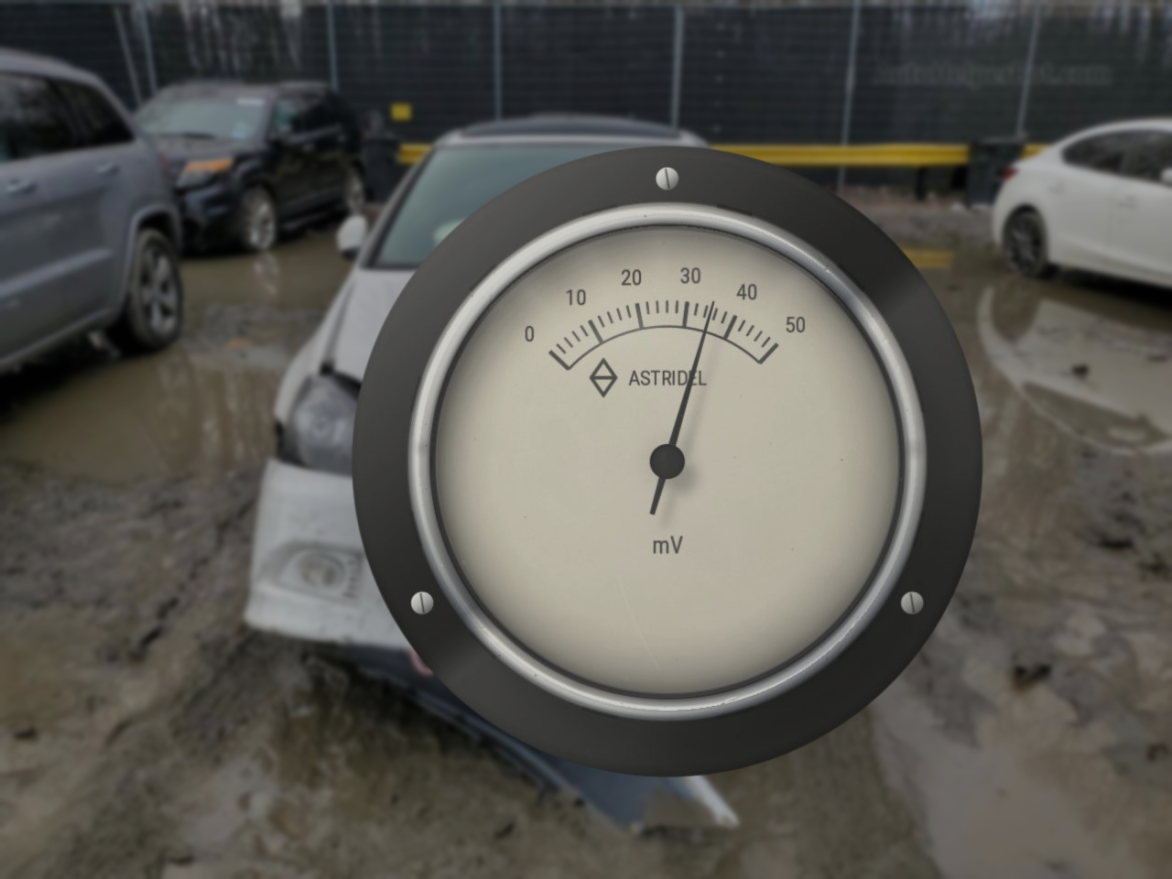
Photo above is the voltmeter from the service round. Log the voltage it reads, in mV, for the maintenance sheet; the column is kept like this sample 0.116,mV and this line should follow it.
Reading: 35,mV
